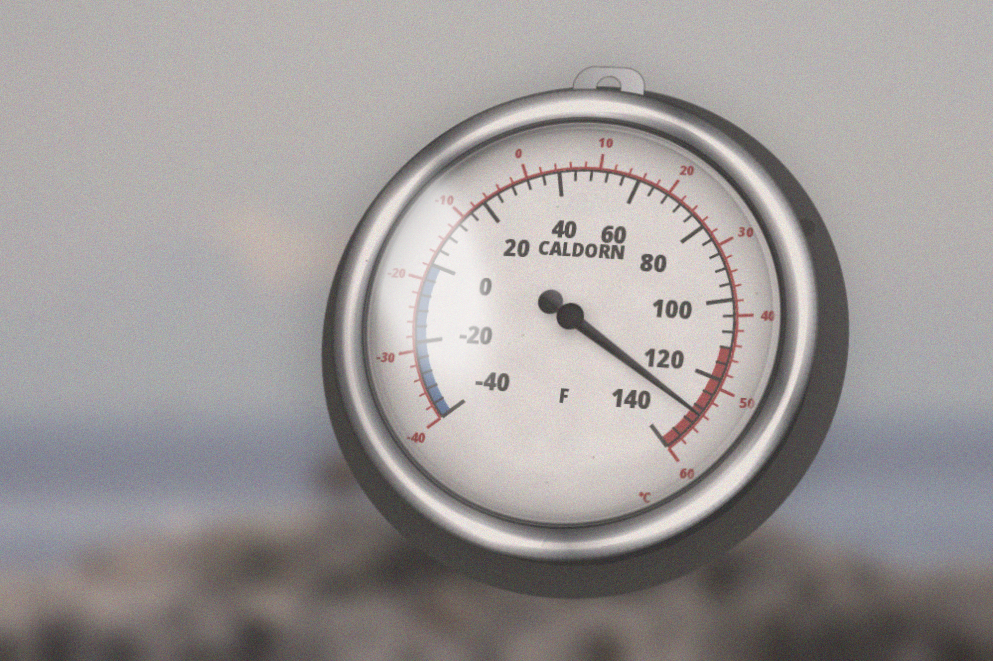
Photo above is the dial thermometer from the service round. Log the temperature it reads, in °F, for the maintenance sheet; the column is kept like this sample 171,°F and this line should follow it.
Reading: 130,°F
